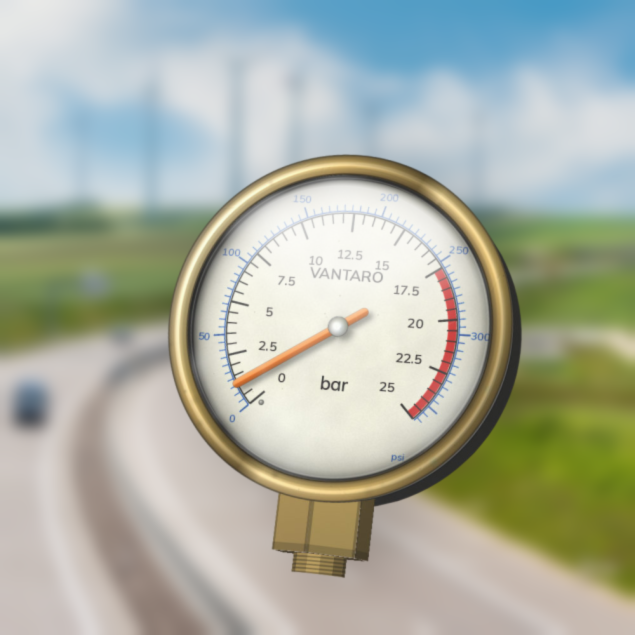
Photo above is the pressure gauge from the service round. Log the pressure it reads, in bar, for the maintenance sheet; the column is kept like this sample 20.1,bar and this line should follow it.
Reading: 1,bar
